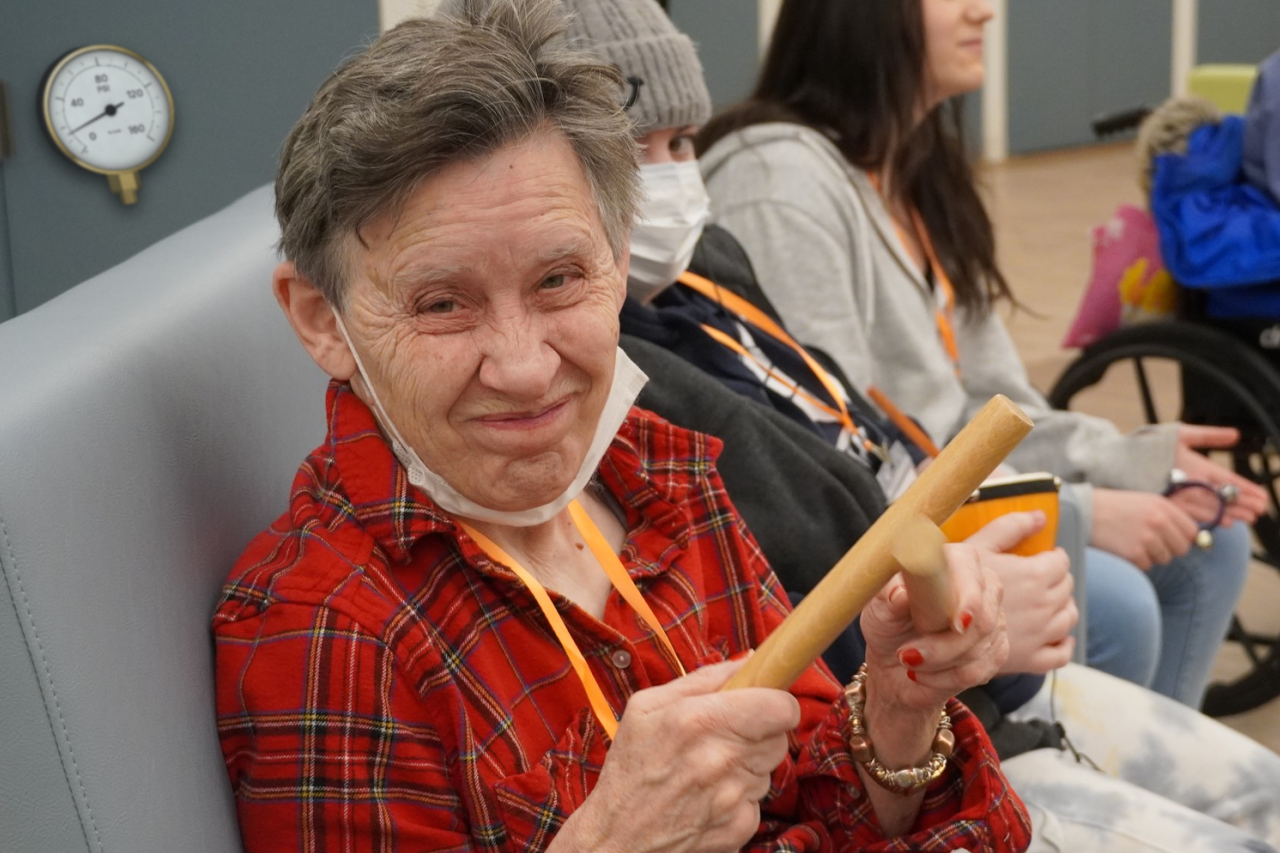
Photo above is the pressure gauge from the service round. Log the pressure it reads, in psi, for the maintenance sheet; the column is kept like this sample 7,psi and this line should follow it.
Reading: 15,psi
